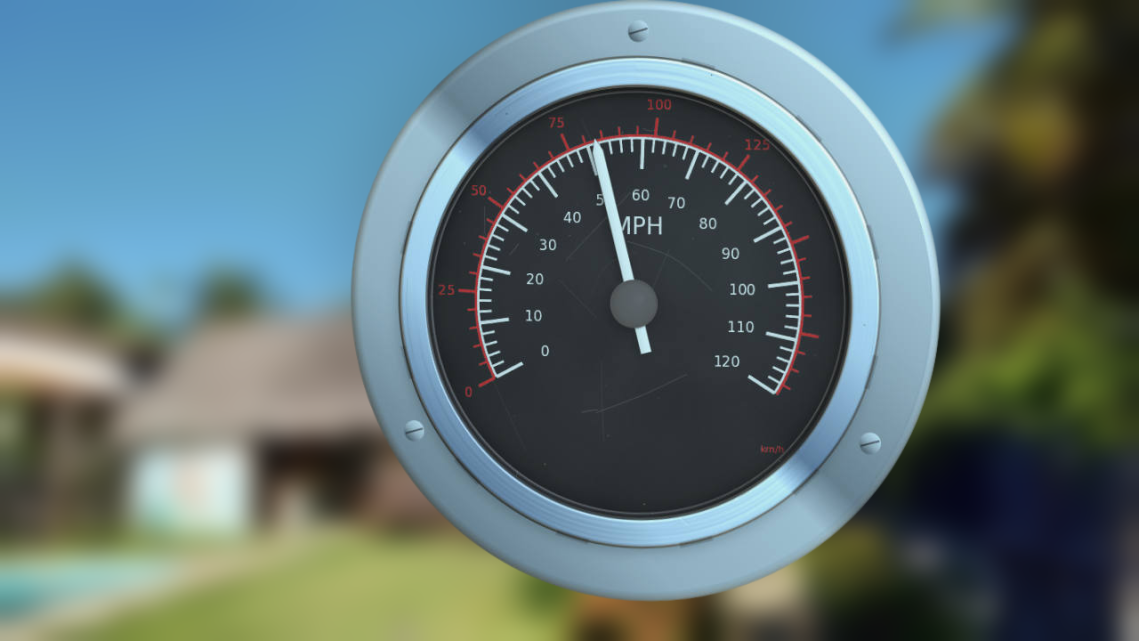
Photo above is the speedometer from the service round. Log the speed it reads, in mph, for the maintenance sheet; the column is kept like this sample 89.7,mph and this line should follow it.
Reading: 52,mph
